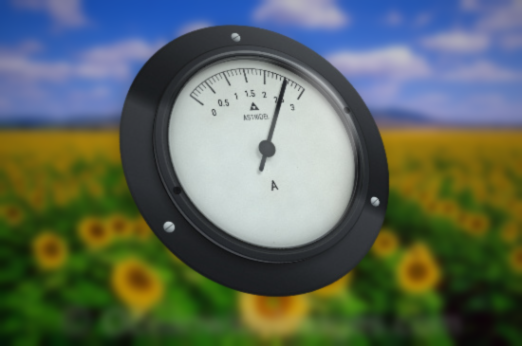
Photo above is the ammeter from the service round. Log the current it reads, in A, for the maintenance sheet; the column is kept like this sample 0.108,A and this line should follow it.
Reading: 2.5,A
